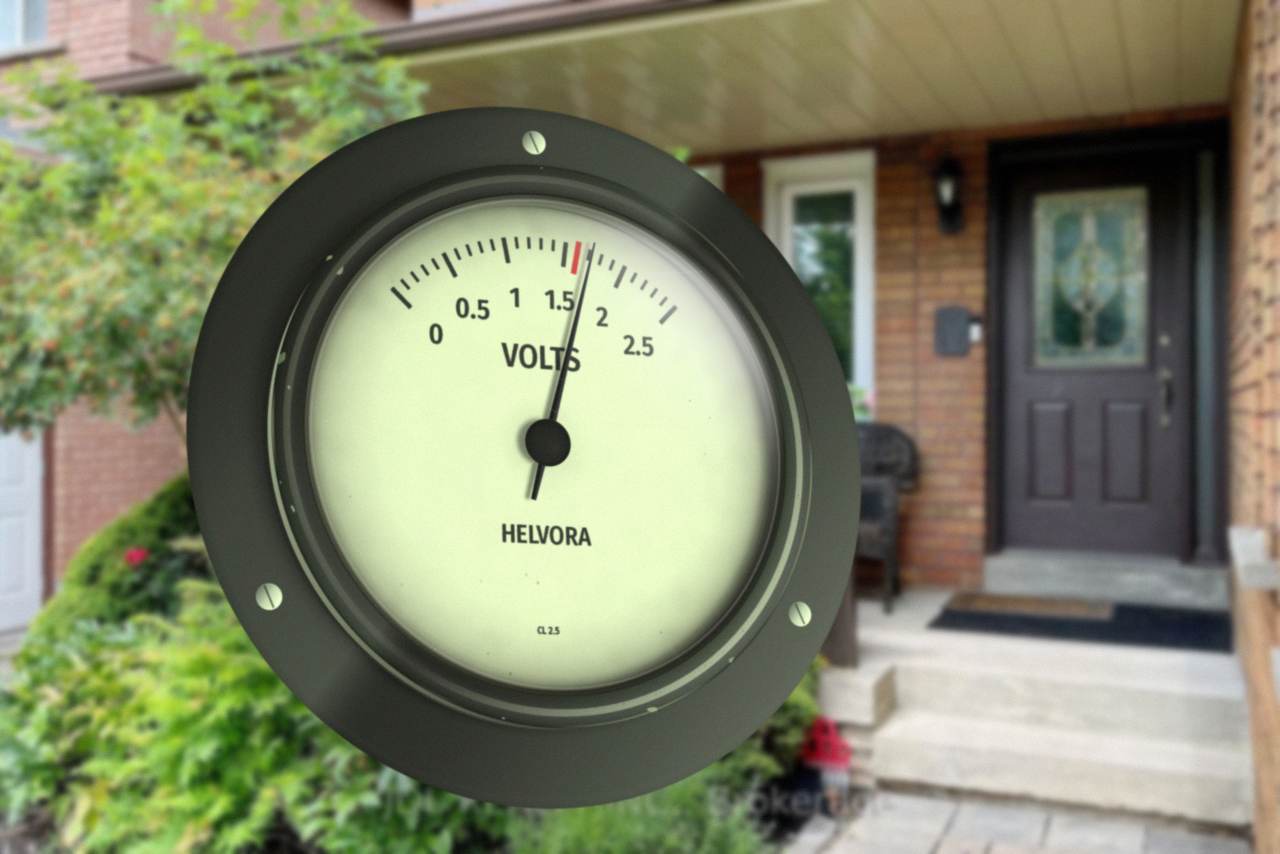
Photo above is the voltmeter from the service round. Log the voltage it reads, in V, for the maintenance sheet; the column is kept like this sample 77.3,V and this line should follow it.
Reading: 1.7,V
